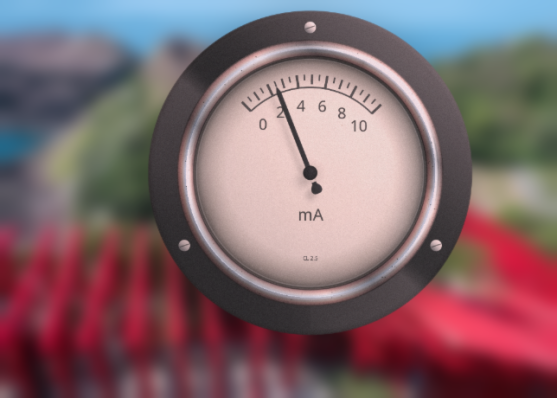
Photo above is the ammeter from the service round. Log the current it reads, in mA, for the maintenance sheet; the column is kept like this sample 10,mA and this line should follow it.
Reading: 2.5,mA
